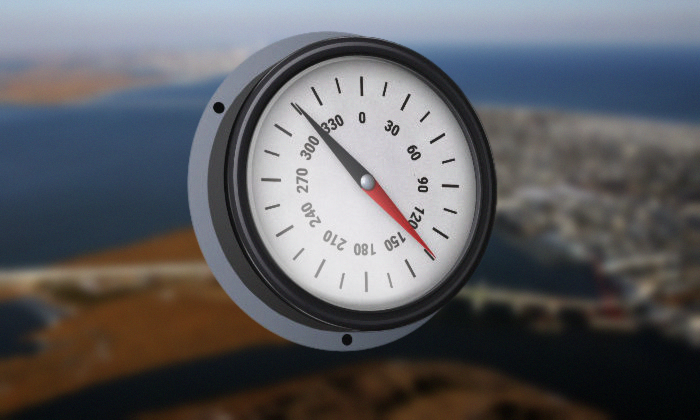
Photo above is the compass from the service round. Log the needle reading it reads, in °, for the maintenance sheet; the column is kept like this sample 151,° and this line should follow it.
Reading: 135,°
